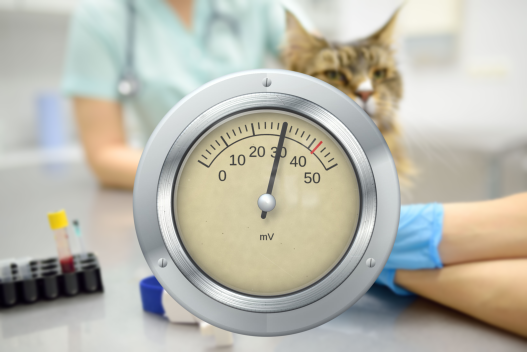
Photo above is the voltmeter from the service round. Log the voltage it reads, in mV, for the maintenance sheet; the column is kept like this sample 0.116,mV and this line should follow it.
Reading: 30,mV
